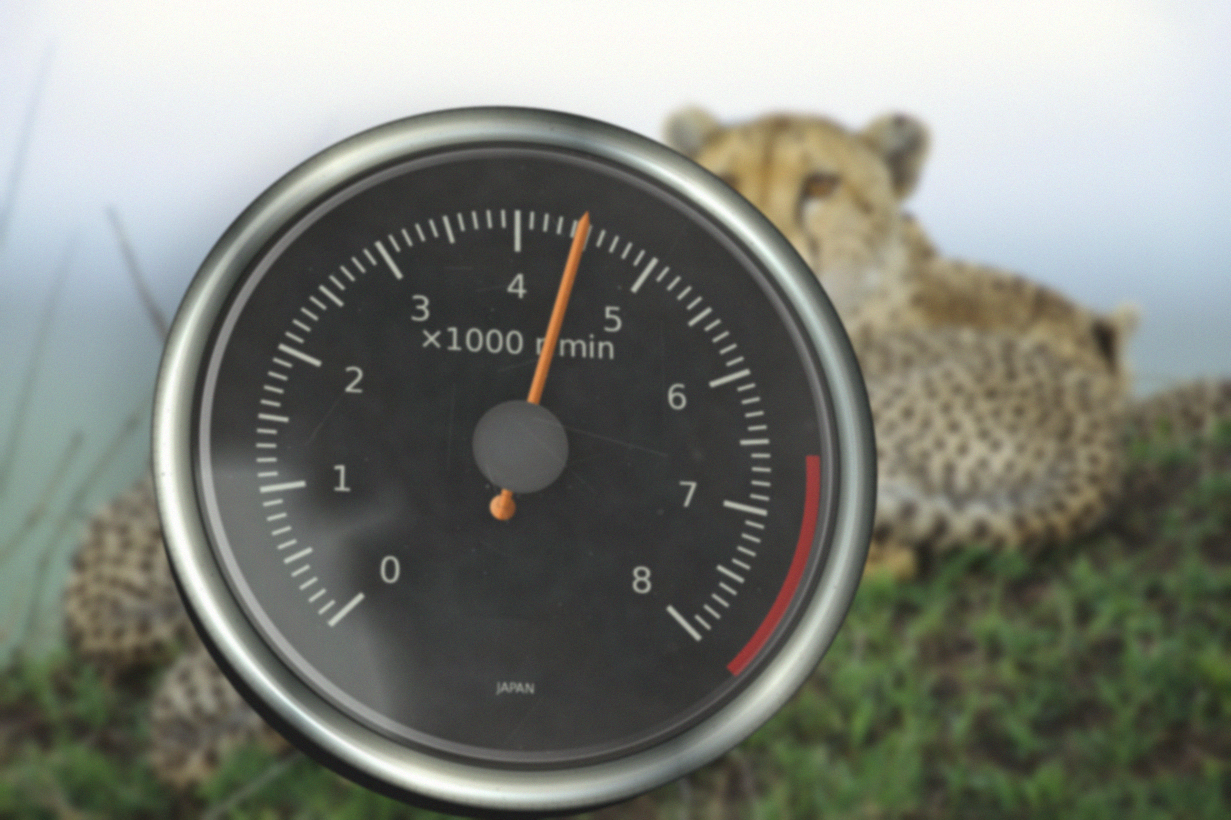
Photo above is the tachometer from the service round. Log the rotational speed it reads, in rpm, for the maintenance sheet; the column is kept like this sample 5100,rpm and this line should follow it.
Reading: 4450,rpm
